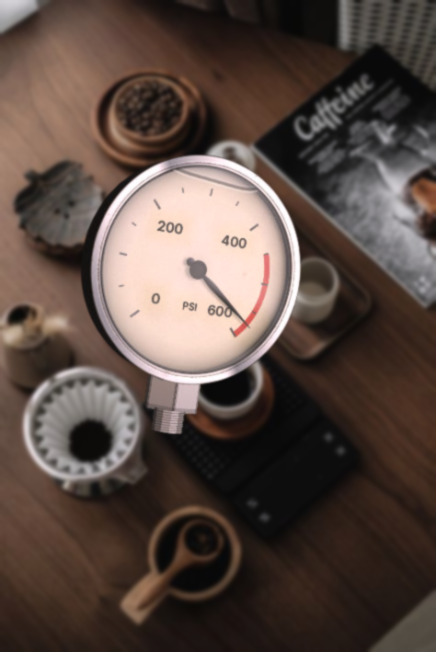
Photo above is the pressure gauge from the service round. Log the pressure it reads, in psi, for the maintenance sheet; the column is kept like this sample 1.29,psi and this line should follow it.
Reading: 575,psi
